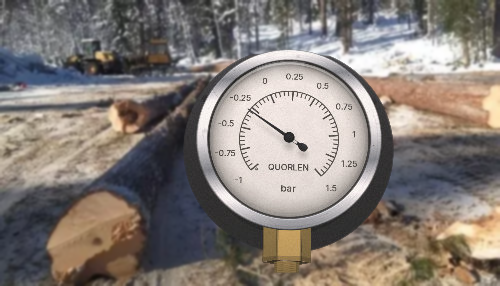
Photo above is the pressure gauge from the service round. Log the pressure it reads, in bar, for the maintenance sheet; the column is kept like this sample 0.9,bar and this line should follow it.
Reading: -0.3,bar
